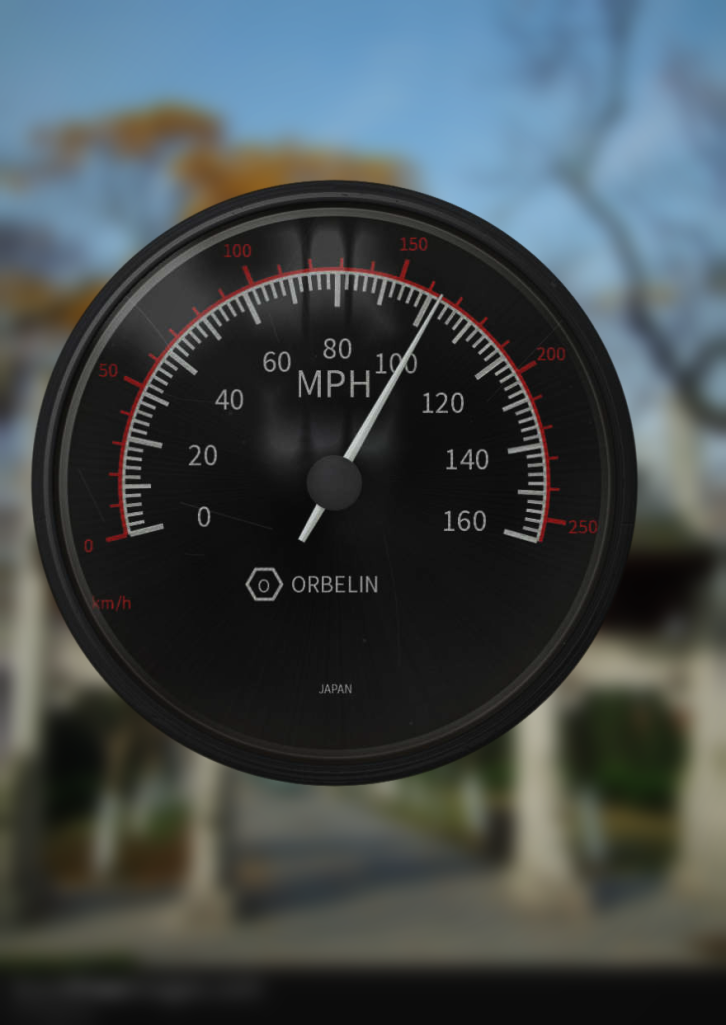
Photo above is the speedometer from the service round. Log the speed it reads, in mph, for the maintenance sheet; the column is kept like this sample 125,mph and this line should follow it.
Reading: 102,mph
